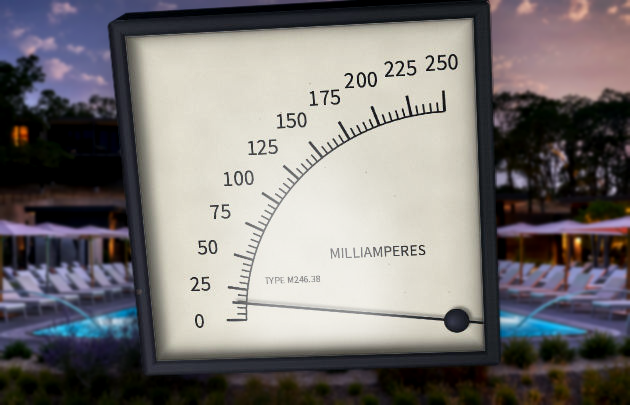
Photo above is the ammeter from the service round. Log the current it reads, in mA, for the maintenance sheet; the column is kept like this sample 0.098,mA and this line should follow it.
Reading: 15,mA
